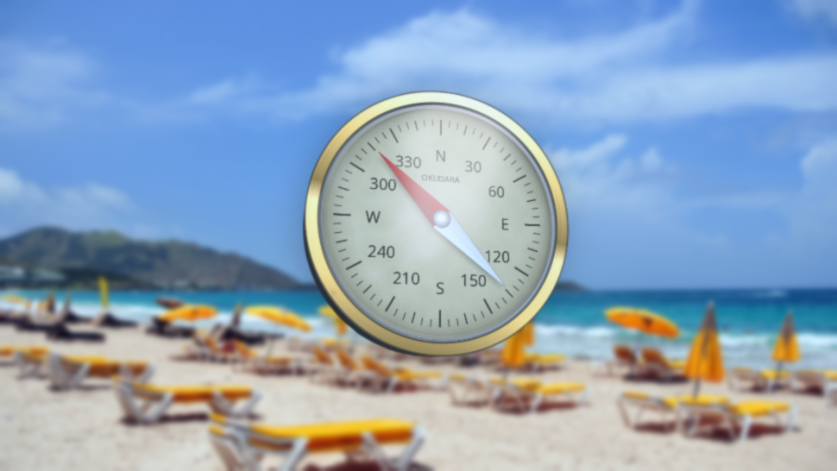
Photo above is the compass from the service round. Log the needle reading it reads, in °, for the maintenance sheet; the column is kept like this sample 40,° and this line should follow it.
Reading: 315,°
